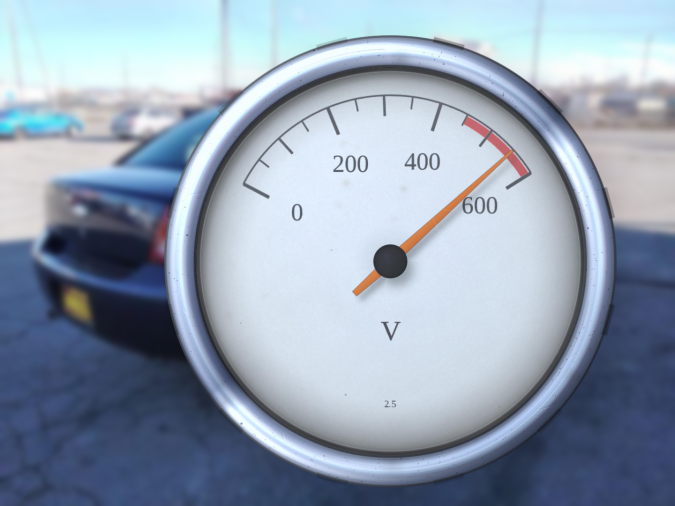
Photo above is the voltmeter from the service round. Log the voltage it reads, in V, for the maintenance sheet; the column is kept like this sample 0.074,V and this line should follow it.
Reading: 550,V
